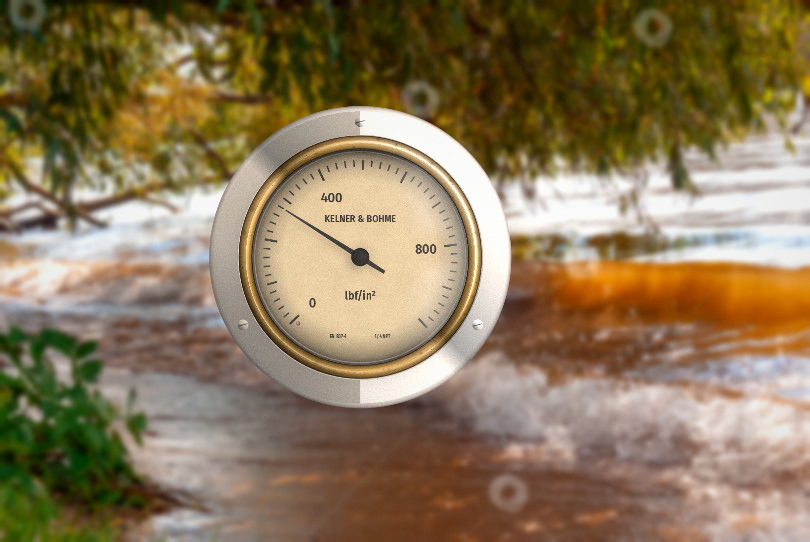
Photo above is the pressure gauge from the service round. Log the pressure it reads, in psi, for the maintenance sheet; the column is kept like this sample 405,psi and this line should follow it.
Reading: 280,psi
